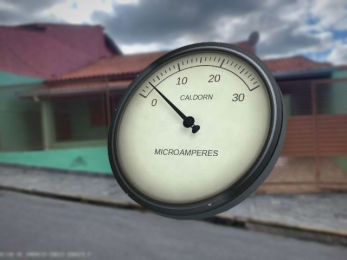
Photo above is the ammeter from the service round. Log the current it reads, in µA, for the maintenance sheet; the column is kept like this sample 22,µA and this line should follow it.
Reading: 3,µA
